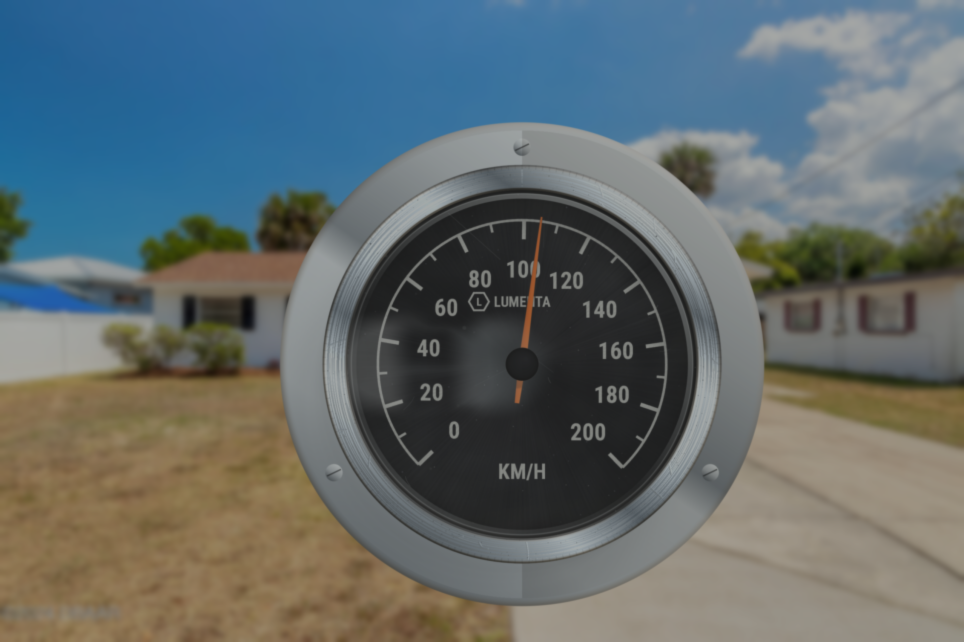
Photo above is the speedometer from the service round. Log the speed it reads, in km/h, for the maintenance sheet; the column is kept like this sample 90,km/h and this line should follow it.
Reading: 105,km/h
